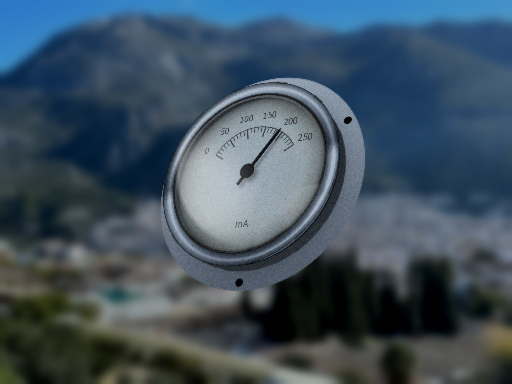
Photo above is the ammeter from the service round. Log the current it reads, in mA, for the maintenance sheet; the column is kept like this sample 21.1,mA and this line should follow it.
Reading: 200,mA
